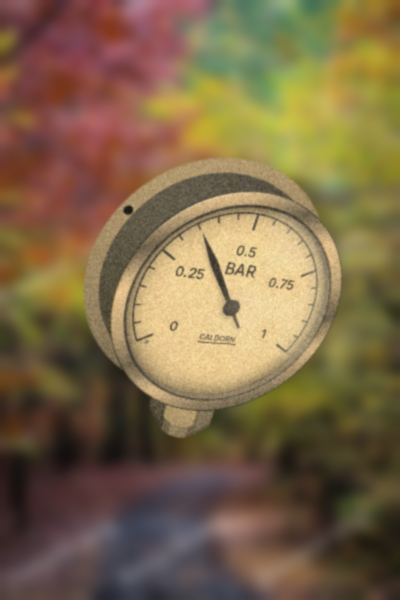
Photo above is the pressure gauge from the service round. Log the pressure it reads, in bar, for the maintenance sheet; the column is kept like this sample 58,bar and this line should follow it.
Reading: 0.35,bar
